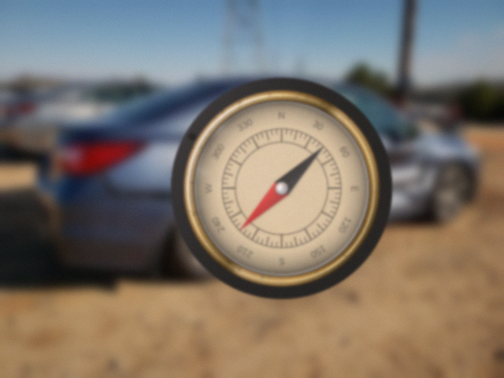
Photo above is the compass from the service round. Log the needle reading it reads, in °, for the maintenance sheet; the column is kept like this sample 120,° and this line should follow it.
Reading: 225,°
